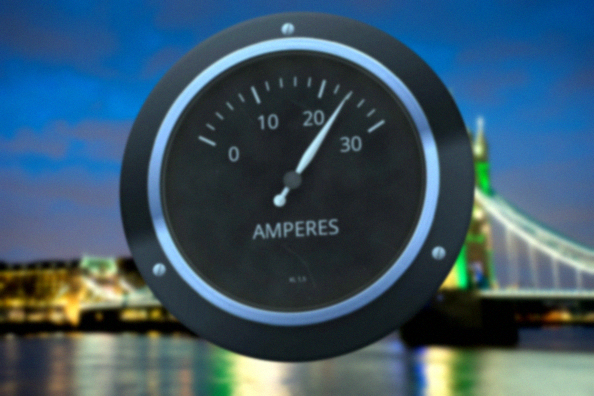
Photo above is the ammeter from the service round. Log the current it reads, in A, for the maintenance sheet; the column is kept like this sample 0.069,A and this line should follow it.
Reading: 24,A
